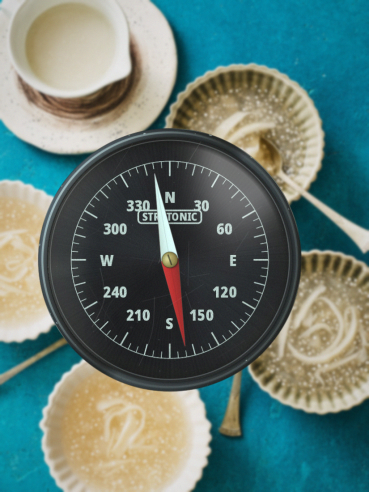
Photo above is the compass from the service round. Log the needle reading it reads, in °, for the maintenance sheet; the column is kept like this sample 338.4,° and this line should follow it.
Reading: 170,°
